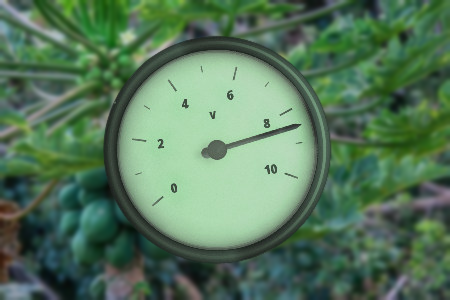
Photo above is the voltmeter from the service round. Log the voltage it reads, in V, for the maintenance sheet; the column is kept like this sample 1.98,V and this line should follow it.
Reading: 8.5,V
